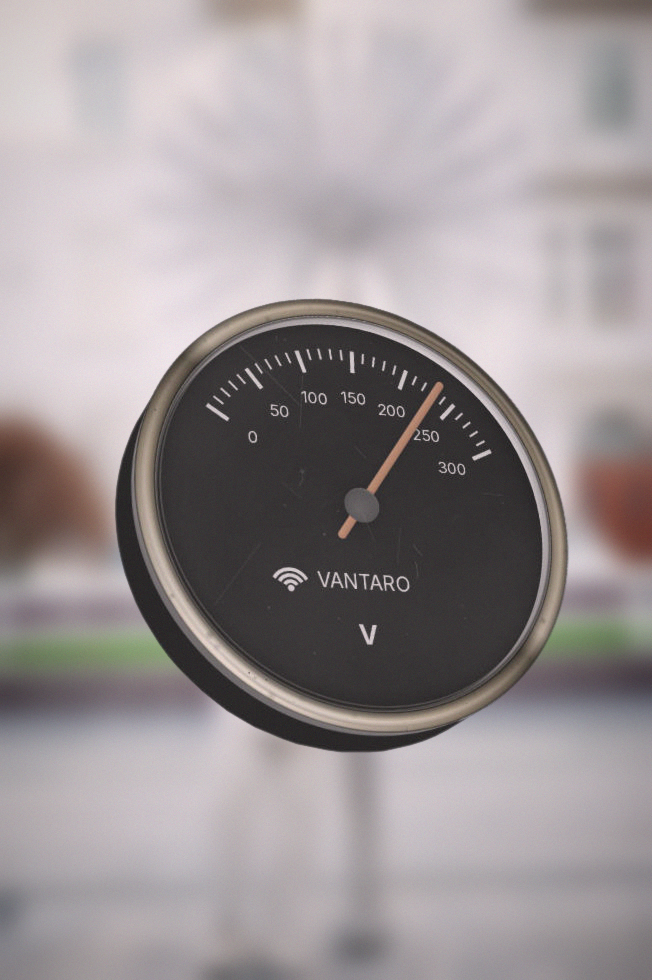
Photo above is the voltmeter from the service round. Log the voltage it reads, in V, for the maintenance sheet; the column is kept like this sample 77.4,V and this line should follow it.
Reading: 230,V
